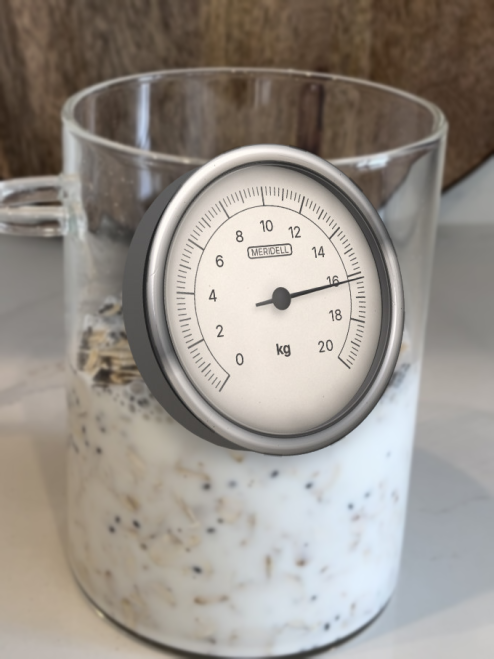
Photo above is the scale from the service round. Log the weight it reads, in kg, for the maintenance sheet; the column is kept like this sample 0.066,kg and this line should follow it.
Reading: 16.2,kg
